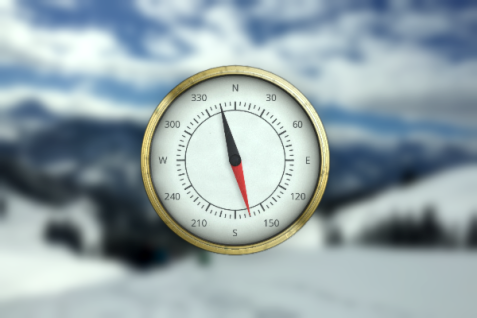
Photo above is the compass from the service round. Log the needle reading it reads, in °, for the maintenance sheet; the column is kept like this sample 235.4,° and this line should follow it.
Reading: 165,°
